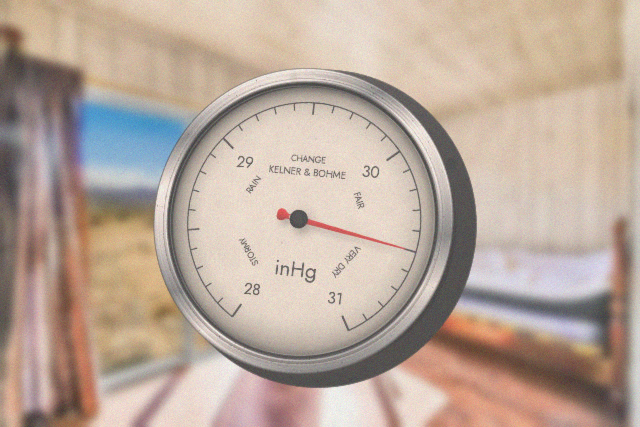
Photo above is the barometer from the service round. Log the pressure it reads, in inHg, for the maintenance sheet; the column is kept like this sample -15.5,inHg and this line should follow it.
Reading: 30.5,inHg
